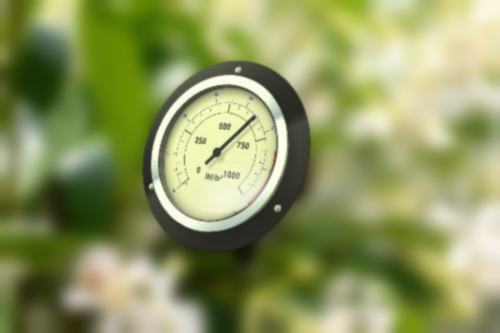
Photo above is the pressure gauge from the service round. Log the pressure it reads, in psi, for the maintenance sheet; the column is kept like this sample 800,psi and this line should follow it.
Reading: 650,psi
